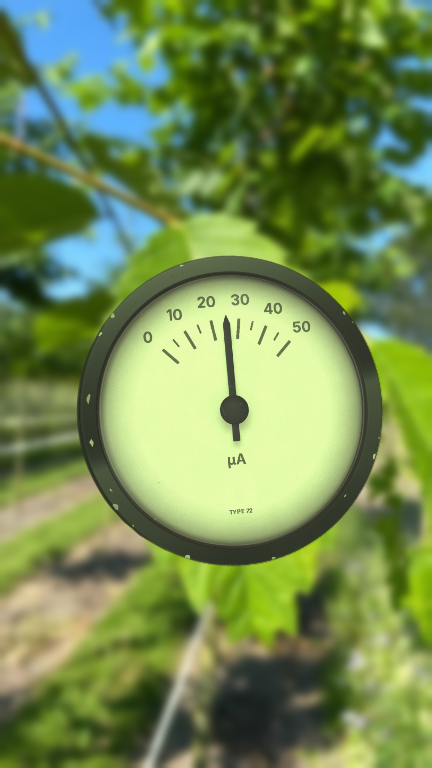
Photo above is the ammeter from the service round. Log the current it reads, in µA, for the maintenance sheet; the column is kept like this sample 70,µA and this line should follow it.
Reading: 25,µA
